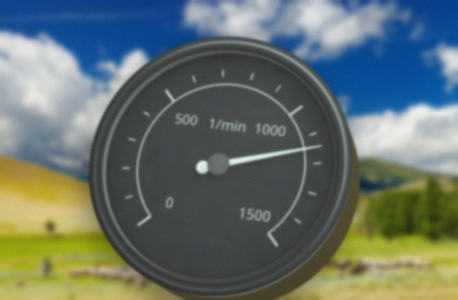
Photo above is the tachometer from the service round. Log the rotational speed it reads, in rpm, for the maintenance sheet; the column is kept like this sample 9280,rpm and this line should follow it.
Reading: 1150,rpm
